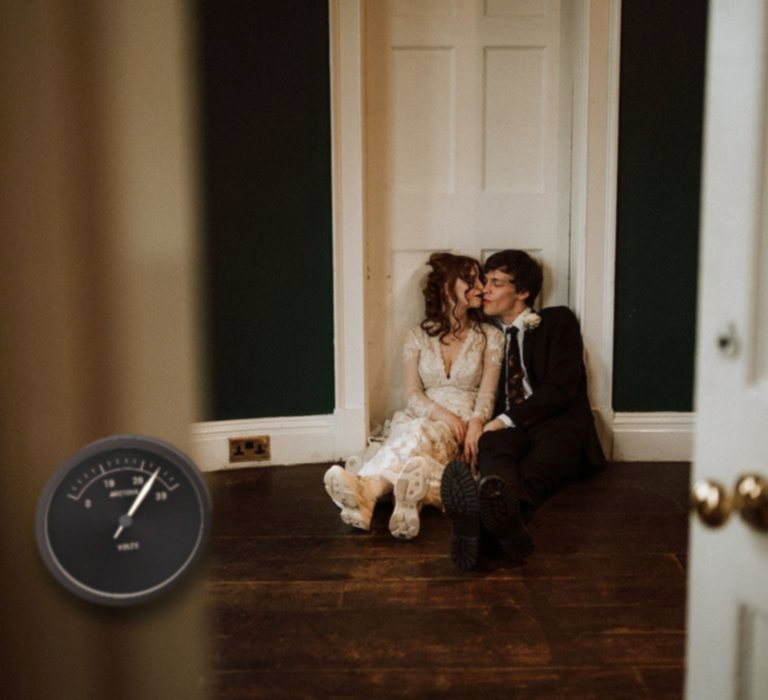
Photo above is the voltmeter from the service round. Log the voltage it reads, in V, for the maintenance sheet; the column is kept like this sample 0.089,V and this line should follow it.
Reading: 24,V
